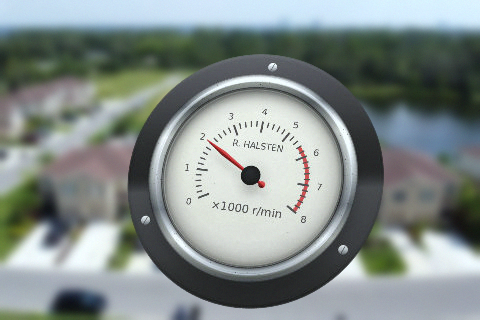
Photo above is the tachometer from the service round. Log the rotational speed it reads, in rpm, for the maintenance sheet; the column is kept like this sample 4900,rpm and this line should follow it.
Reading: 2000,rpm
